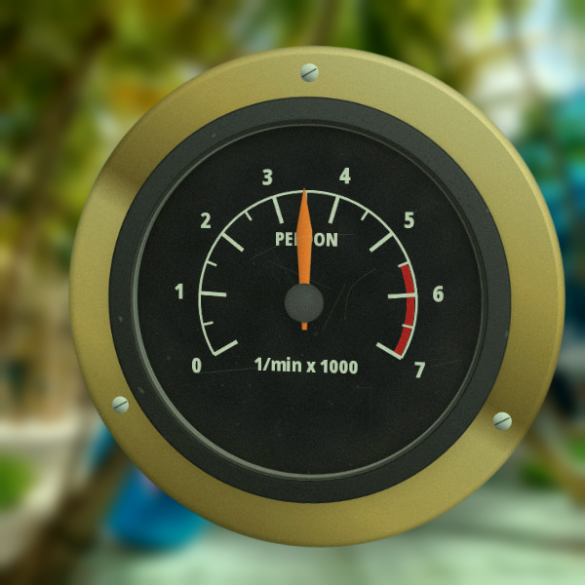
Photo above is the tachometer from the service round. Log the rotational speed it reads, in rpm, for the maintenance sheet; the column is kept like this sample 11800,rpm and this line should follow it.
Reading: 3500,rpm
